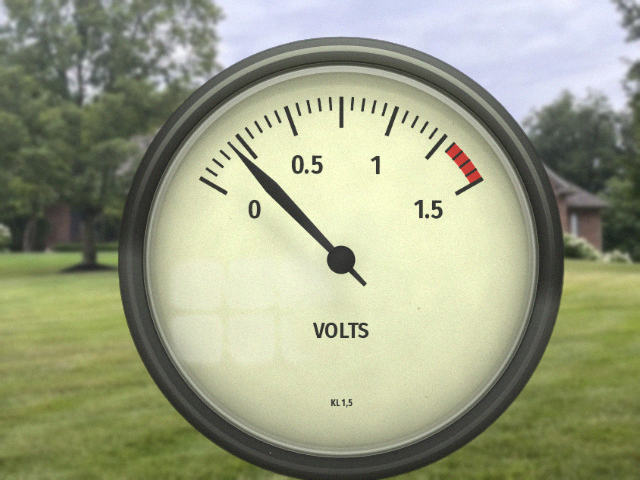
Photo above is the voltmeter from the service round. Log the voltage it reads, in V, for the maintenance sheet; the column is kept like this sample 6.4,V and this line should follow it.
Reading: 0.2,V
